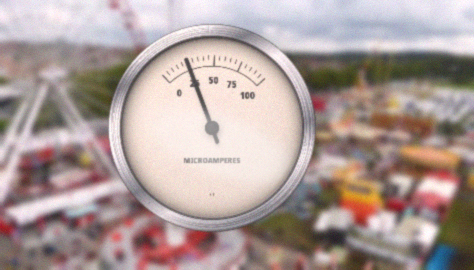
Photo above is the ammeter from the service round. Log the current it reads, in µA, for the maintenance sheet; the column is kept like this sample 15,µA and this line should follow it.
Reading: 25,µA
